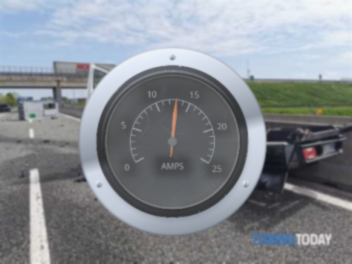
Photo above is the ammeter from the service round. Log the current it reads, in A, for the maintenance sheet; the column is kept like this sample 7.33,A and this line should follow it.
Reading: 13,A
